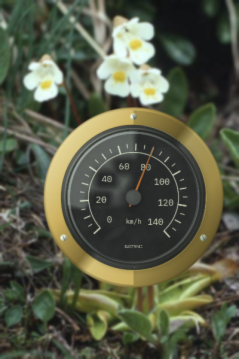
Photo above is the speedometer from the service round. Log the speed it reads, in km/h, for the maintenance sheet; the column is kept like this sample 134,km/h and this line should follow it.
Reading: 80,km/h
